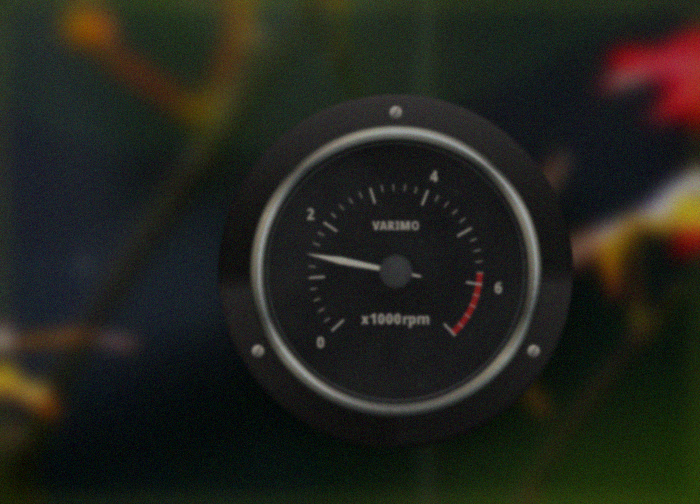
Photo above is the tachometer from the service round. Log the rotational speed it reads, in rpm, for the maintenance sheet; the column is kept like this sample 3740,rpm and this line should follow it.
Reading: 1400,rpm
